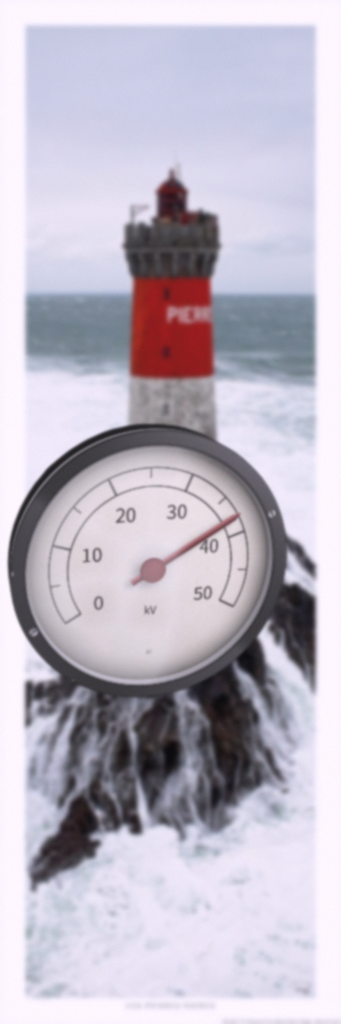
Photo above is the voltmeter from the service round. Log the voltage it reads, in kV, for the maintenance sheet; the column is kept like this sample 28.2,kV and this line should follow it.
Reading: 37.5,kV
